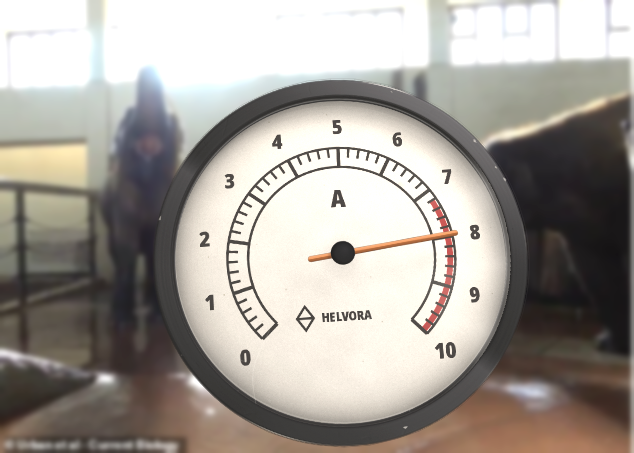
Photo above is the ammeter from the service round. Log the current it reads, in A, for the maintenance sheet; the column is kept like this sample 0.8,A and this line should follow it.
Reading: 8,A
